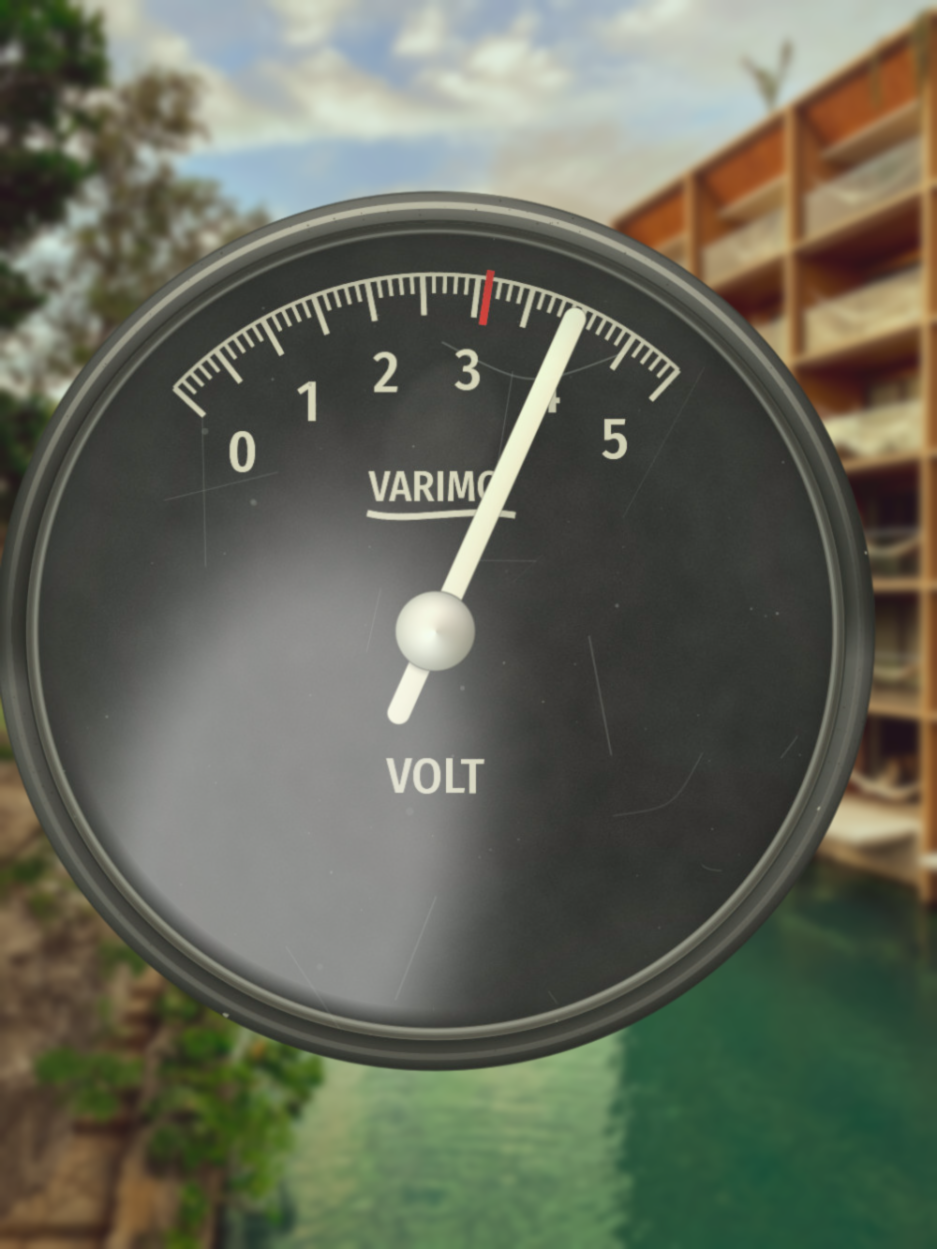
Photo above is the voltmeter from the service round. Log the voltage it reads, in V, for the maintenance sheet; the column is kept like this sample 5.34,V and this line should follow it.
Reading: 3.95,V
